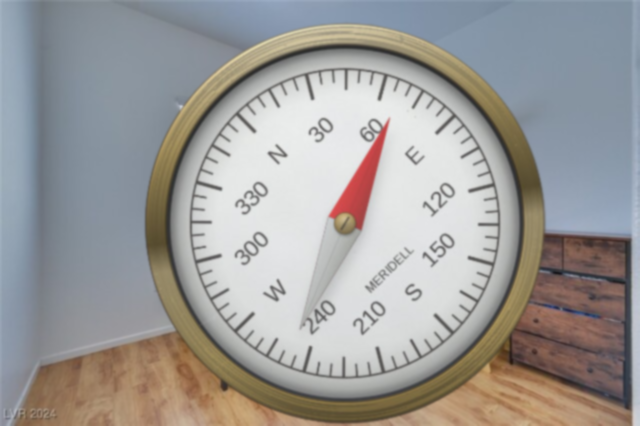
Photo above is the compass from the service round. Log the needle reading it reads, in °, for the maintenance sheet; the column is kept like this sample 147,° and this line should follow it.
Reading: 67.5,°
